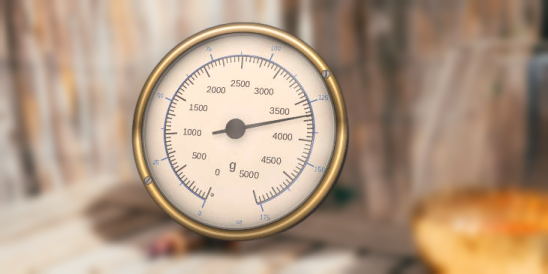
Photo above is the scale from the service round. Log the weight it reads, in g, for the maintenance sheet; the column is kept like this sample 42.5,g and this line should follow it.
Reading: 3700,g
